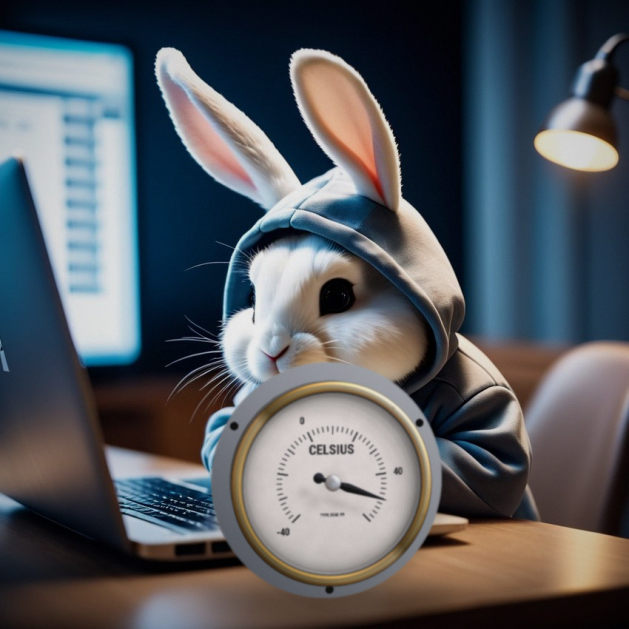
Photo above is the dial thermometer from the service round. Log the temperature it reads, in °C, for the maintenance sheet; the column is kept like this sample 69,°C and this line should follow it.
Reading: 50,°C
